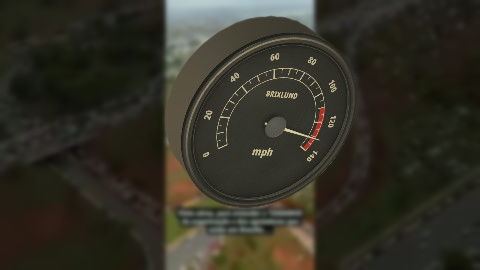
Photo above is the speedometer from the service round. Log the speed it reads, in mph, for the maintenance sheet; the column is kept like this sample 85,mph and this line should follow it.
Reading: 130,mph
